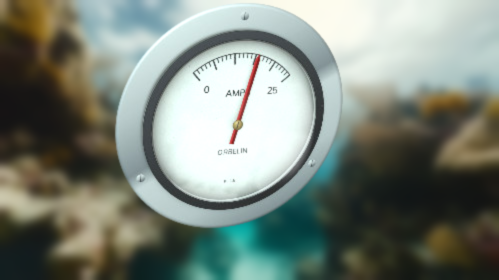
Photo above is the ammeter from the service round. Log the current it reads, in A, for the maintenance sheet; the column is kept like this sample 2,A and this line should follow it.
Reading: 15,A
